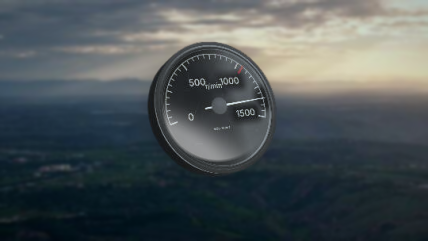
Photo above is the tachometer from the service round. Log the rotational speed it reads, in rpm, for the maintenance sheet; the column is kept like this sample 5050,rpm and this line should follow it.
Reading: 1350,rpm
